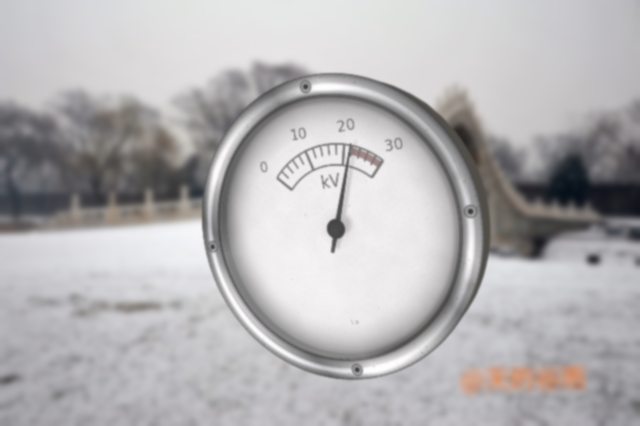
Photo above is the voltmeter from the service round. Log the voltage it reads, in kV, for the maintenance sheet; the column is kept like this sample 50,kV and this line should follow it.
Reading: 22,kV
